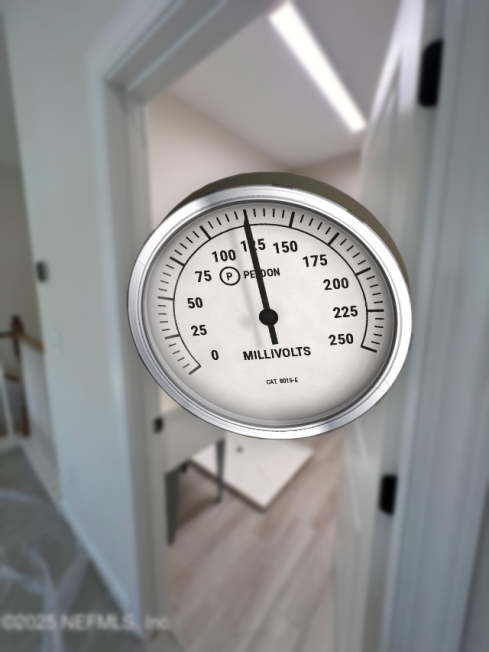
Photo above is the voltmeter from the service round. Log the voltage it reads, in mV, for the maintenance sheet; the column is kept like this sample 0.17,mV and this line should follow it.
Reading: 125,mV
